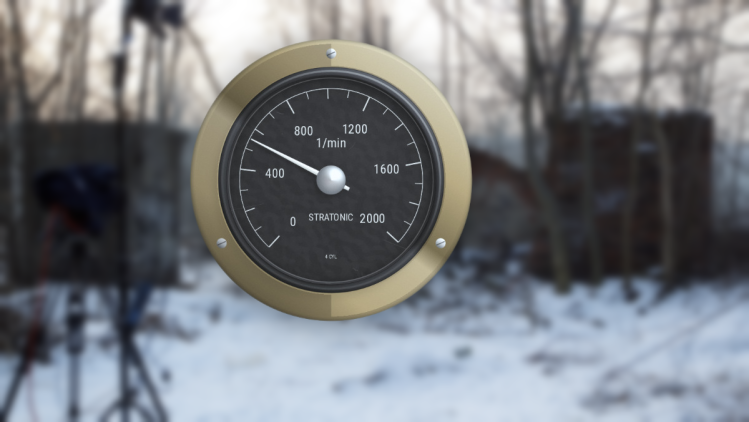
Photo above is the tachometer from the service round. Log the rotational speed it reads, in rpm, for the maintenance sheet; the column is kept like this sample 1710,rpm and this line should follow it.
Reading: 550,rpm
